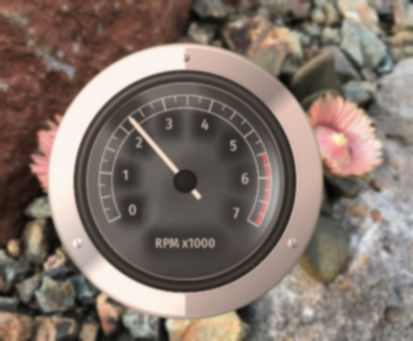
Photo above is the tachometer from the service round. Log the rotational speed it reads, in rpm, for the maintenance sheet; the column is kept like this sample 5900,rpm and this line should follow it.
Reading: 2250,rpm
